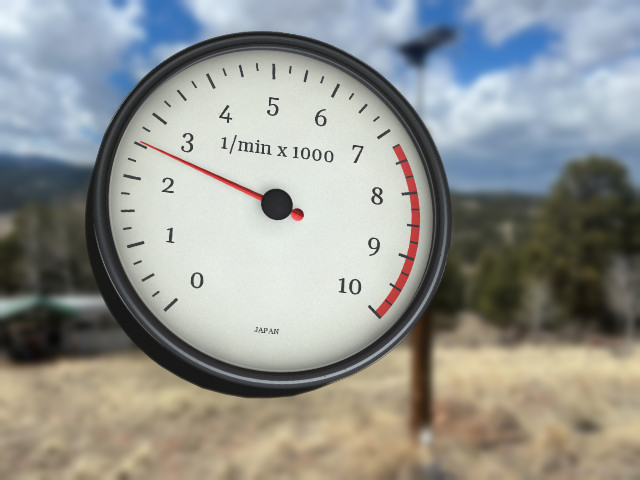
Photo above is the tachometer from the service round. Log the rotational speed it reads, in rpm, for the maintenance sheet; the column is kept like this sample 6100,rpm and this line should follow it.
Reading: 2500,rpm
